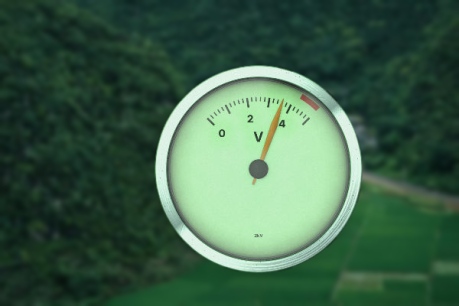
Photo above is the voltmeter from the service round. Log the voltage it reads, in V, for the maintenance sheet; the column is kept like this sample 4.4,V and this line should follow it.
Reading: 3.6,V
